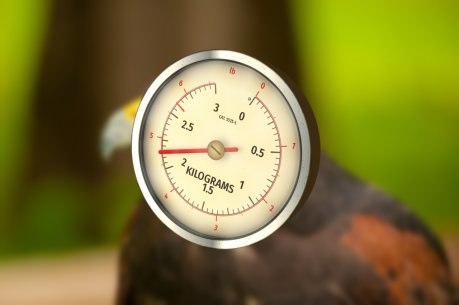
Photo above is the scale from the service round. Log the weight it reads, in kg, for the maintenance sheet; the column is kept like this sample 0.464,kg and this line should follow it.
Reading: 2.15,kg
